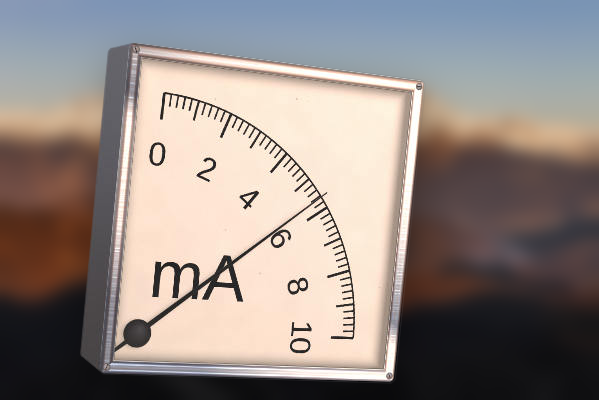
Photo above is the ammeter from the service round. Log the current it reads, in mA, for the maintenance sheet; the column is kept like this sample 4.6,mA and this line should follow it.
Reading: 5.6,mA
